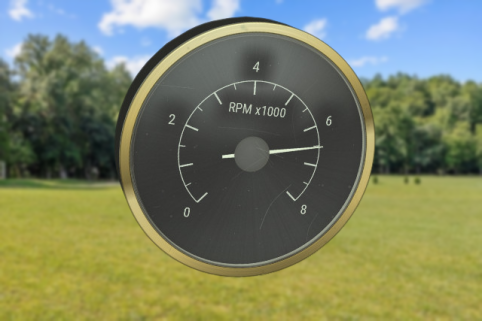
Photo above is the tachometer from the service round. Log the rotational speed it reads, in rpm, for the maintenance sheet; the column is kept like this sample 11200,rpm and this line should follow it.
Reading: 6500,rpm
